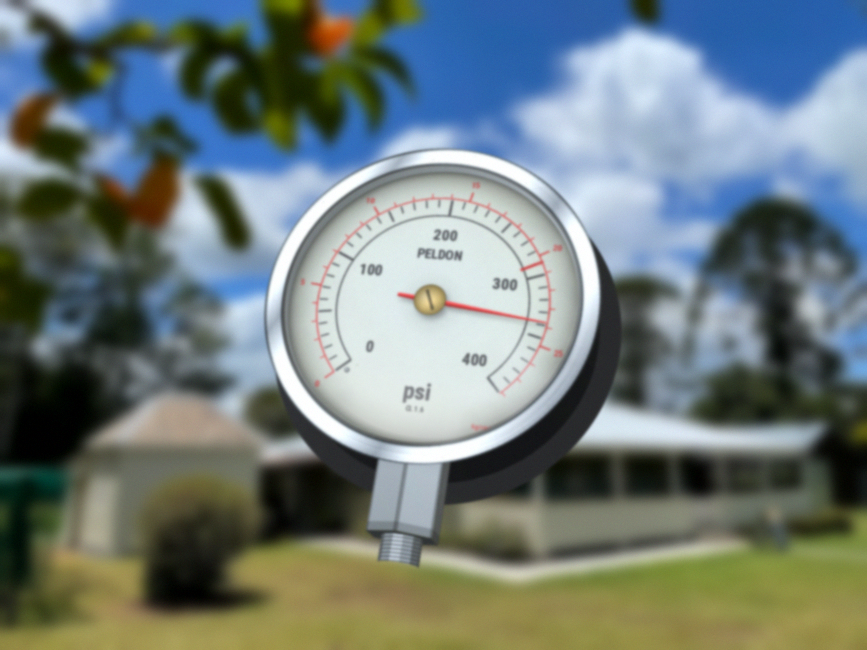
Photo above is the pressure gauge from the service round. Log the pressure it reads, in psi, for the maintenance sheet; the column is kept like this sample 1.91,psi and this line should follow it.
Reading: 340,psi
